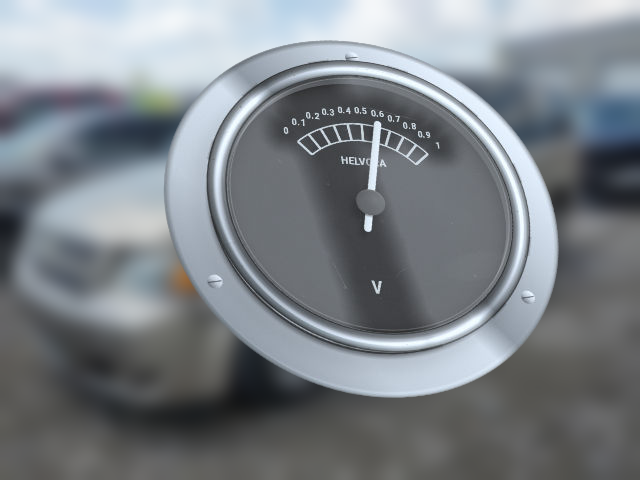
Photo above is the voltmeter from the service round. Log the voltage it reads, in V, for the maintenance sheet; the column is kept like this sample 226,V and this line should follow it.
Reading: 0.6,V
